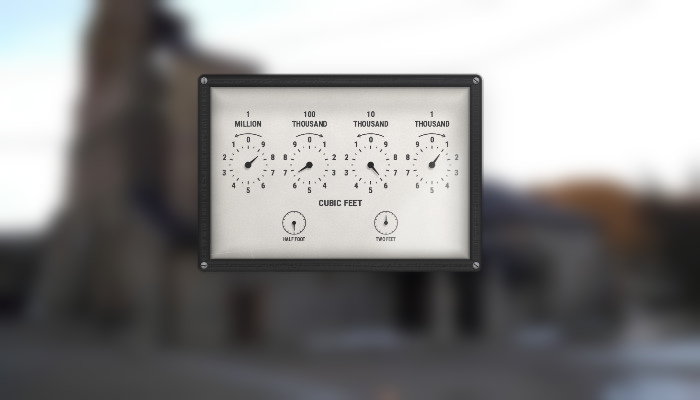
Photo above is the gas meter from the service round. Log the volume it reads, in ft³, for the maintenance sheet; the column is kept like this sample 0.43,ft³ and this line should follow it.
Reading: 866100,ft³
